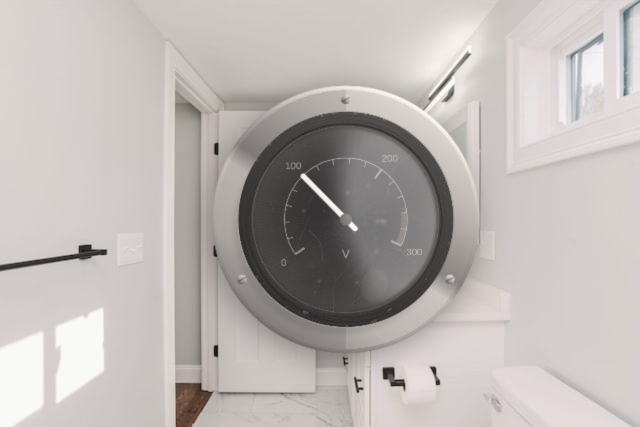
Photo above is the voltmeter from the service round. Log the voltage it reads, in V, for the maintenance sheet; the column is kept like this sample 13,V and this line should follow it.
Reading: 100,V
